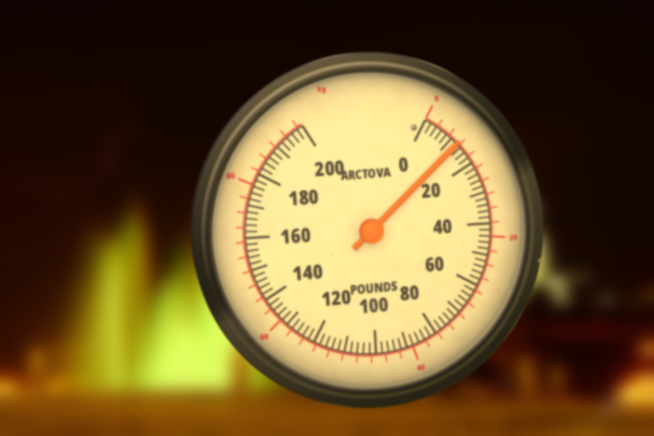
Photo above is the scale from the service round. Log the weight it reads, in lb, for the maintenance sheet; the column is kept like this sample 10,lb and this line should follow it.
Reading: 12,lb
